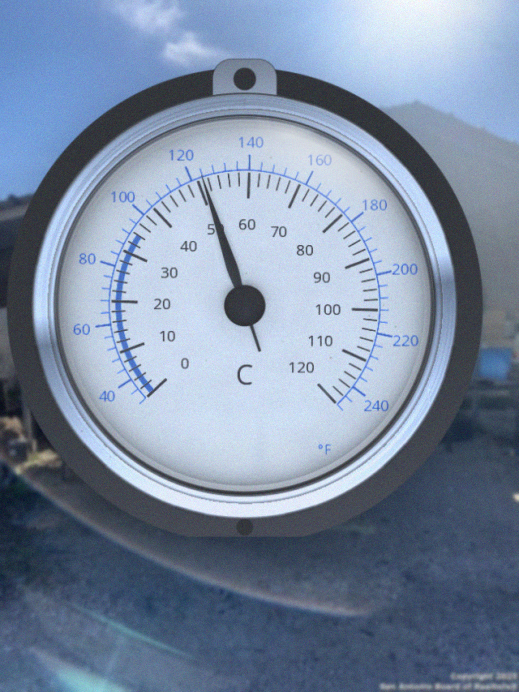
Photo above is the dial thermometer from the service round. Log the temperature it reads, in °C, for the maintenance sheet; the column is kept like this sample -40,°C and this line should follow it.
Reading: 51,°C
